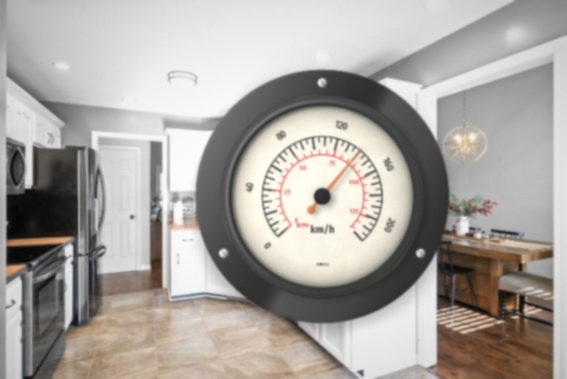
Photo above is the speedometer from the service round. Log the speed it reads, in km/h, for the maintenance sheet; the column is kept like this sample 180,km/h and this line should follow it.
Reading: 140,km/h
